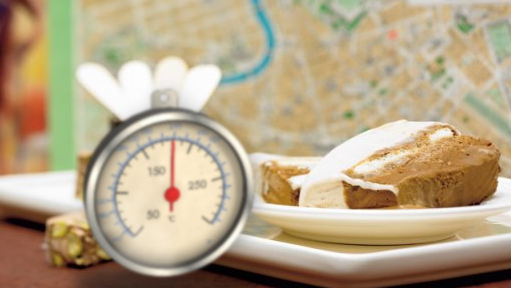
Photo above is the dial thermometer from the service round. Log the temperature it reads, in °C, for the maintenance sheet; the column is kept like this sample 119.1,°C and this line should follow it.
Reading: 180,°C
